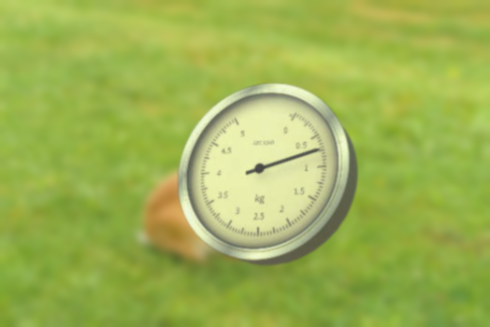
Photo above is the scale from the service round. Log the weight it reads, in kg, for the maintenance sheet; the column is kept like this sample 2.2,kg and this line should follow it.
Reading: 0.75,kg
